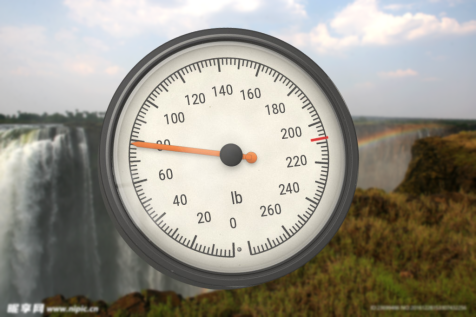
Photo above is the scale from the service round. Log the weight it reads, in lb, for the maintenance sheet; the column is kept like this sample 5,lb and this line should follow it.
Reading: 78,lb
